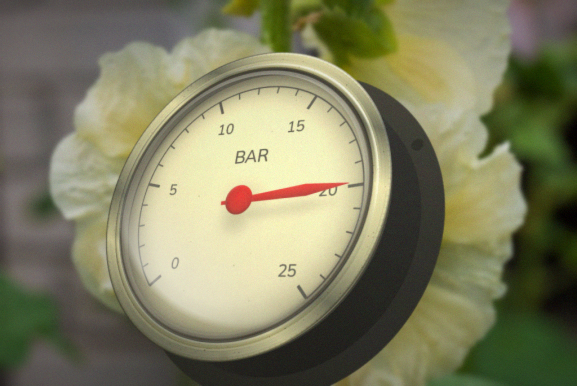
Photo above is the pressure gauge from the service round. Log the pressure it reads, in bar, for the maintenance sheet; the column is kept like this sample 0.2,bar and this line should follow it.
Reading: 20,bar
